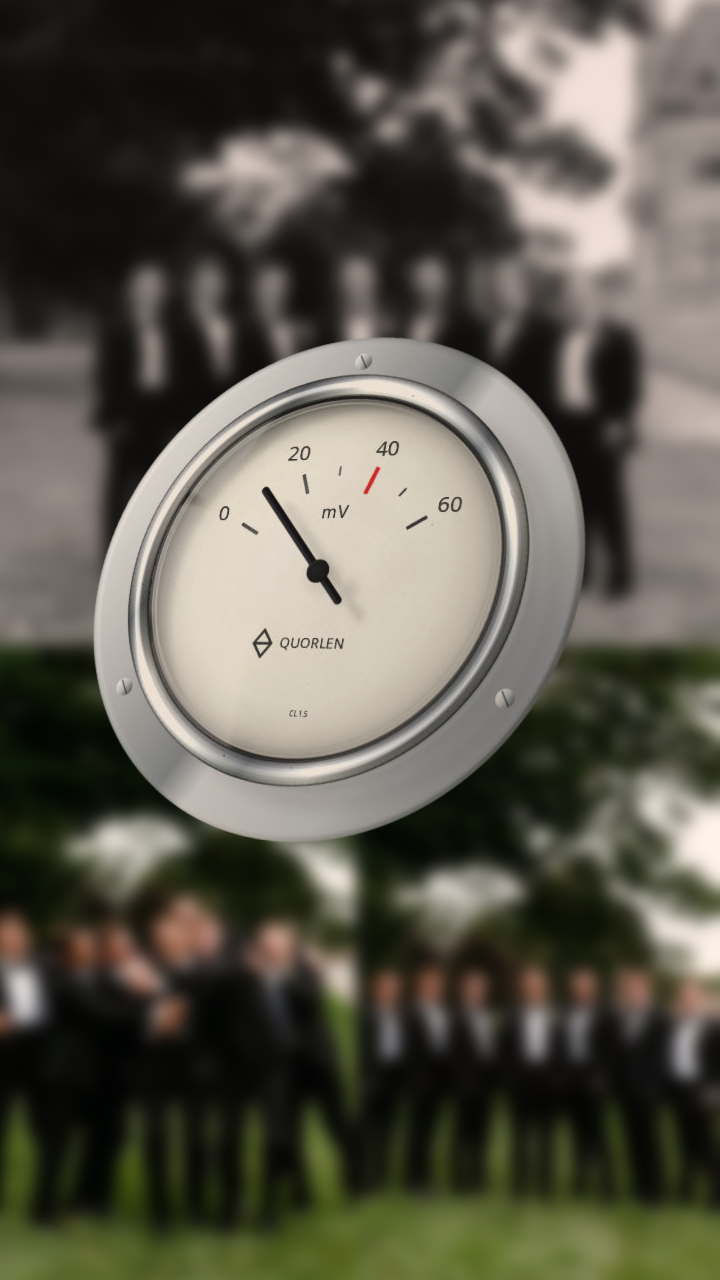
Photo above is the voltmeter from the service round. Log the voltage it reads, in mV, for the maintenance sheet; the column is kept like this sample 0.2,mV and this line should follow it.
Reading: 10,mV
